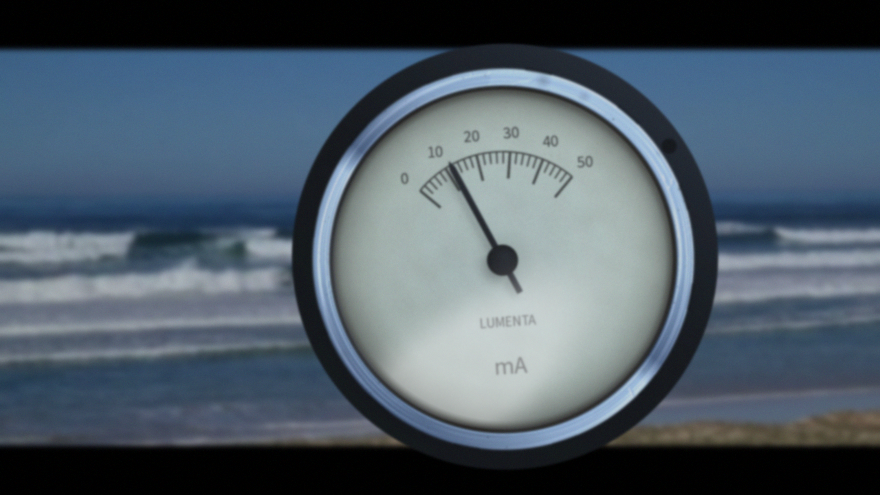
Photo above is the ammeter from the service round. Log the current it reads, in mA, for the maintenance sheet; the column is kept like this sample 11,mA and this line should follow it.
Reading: 12,mA
